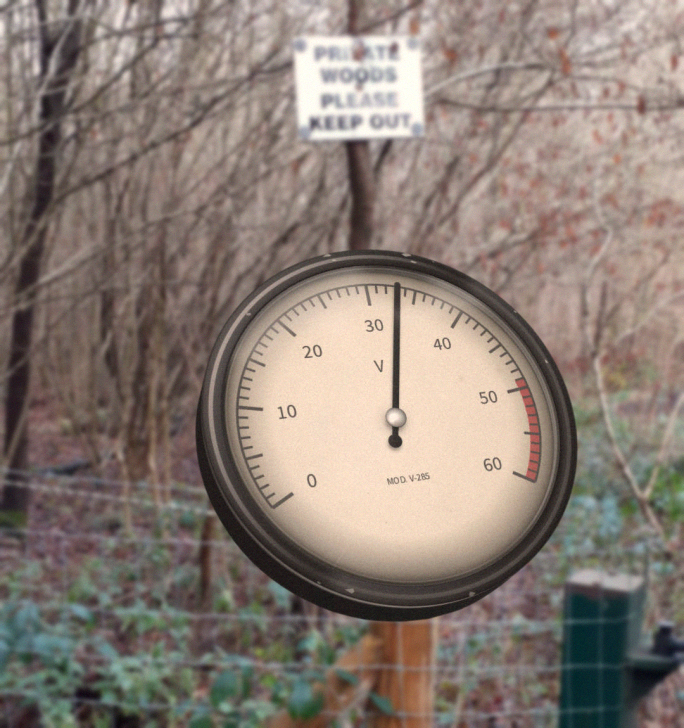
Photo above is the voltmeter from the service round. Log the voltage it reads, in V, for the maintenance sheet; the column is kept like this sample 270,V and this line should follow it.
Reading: 33,V
